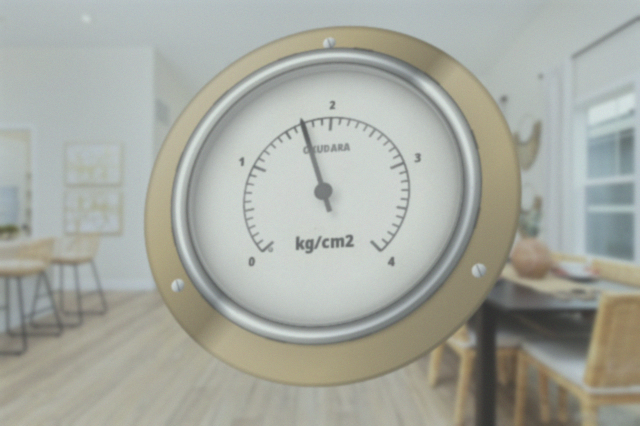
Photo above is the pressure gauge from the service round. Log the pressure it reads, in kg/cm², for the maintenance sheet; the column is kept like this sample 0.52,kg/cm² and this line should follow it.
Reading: 1.7,kg/cm²
